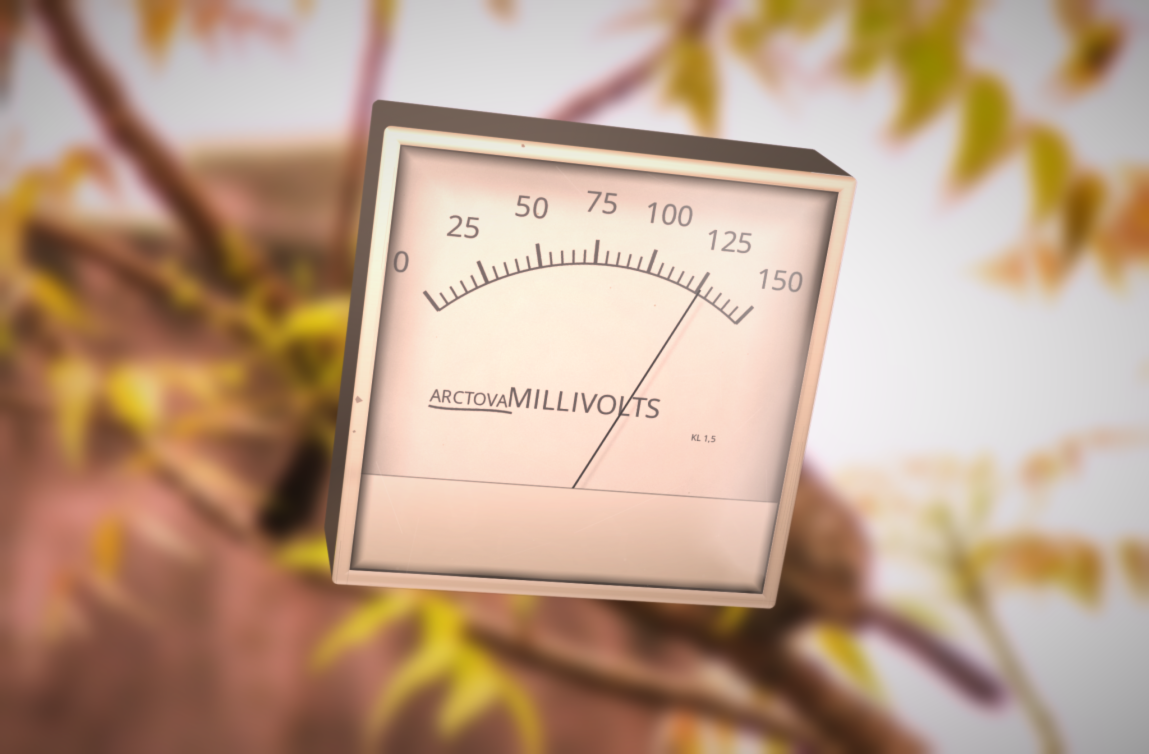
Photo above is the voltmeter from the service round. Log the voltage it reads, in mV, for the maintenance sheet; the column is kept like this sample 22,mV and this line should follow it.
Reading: 125,mV
